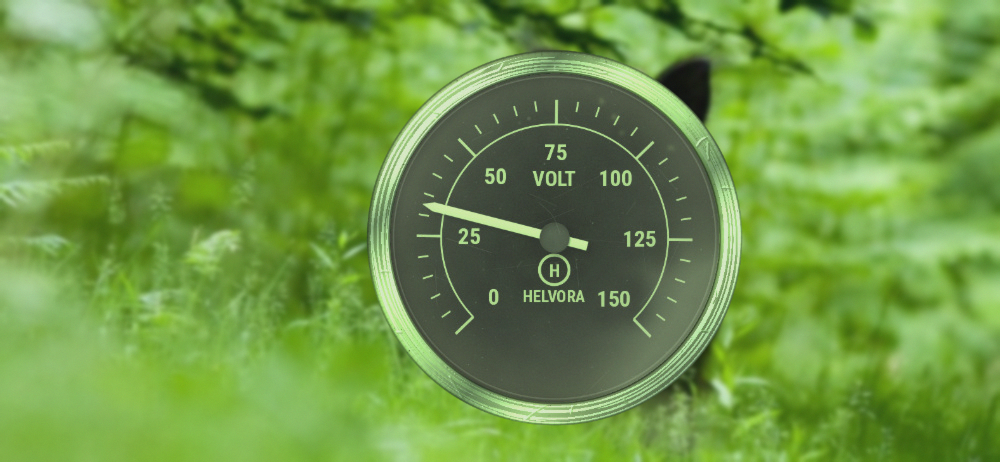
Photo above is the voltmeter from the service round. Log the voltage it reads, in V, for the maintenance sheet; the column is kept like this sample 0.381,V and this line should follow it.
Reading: 32.5,V
